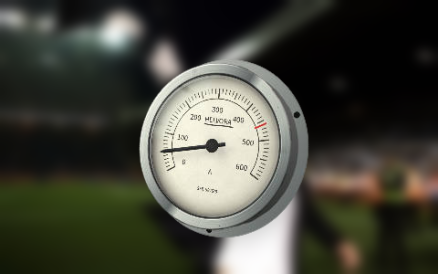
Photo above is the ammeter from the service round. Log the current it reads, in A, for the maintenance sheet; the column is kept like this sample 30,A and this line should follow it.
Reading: 50,A
